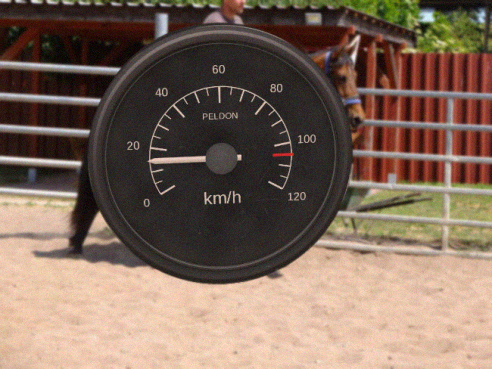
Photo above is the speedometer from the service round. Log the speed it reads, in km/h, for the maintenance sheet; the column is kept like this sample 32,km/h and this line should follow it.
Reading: 15,km/h
